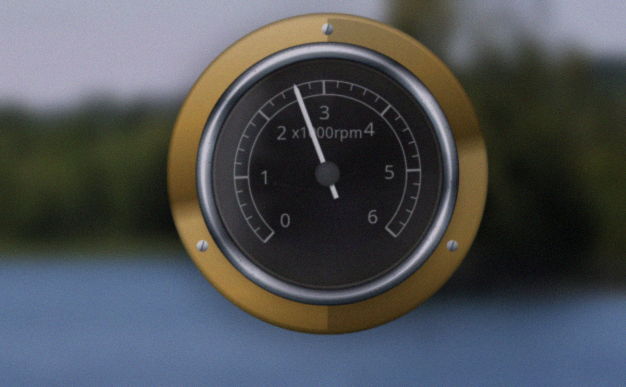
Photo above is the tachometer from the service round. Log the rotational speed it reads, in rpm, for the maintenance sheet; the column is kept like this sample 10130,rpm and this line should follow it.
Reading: 2600,rpm
